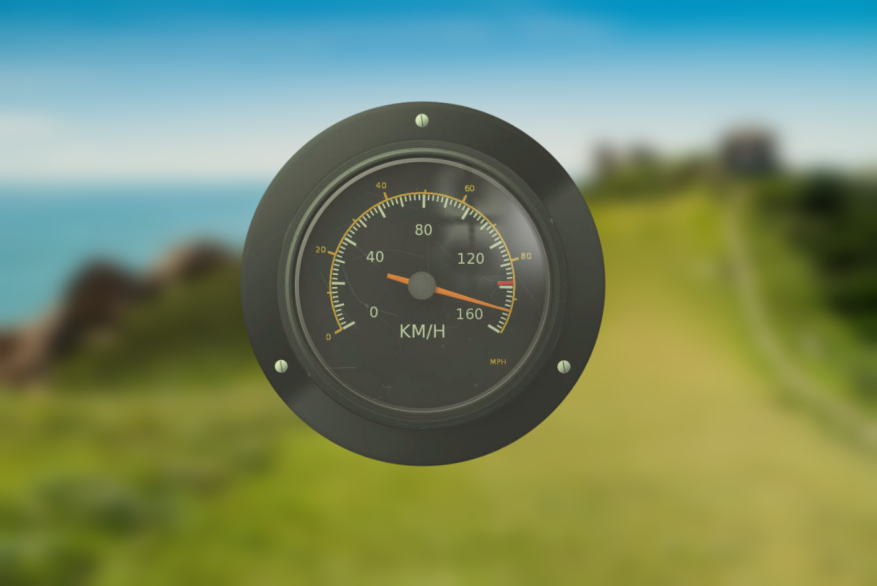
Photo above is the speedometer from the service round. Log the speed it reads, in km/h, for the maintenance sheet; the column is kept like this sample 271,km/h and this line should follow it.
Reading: 150,km/h
